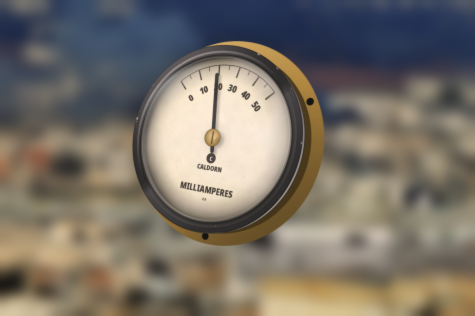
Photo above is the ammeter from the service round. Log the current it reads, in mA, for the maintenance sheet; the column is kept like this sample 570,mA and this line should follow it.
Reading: 20,mA
